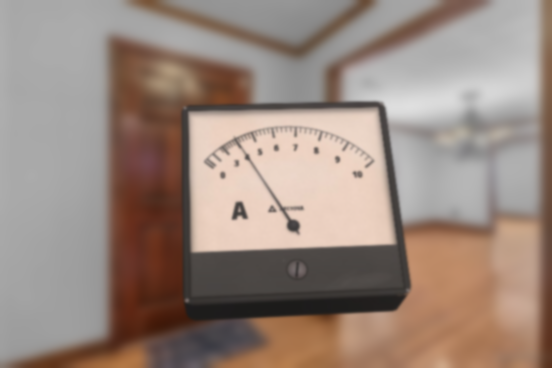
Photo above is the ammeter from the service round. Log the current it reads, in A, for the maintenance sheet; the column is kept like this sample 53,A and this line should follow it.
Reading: 4,A
